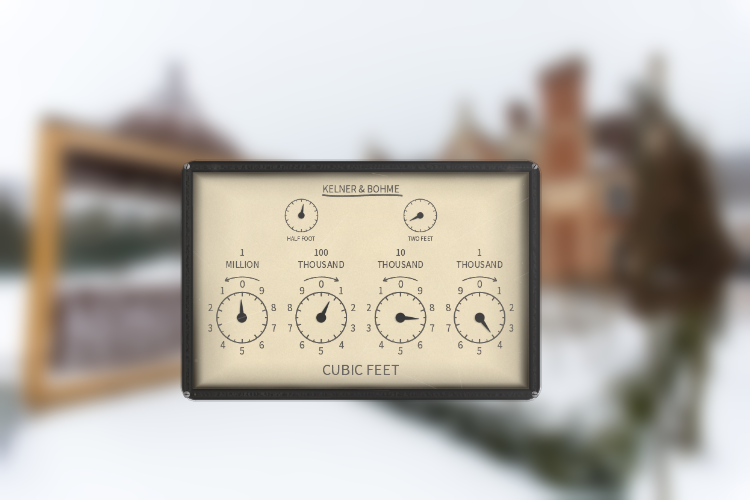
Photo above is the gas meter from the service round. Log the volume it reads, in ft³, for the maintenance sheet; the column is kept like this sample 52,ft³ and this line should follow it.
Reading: 7400,ft³
